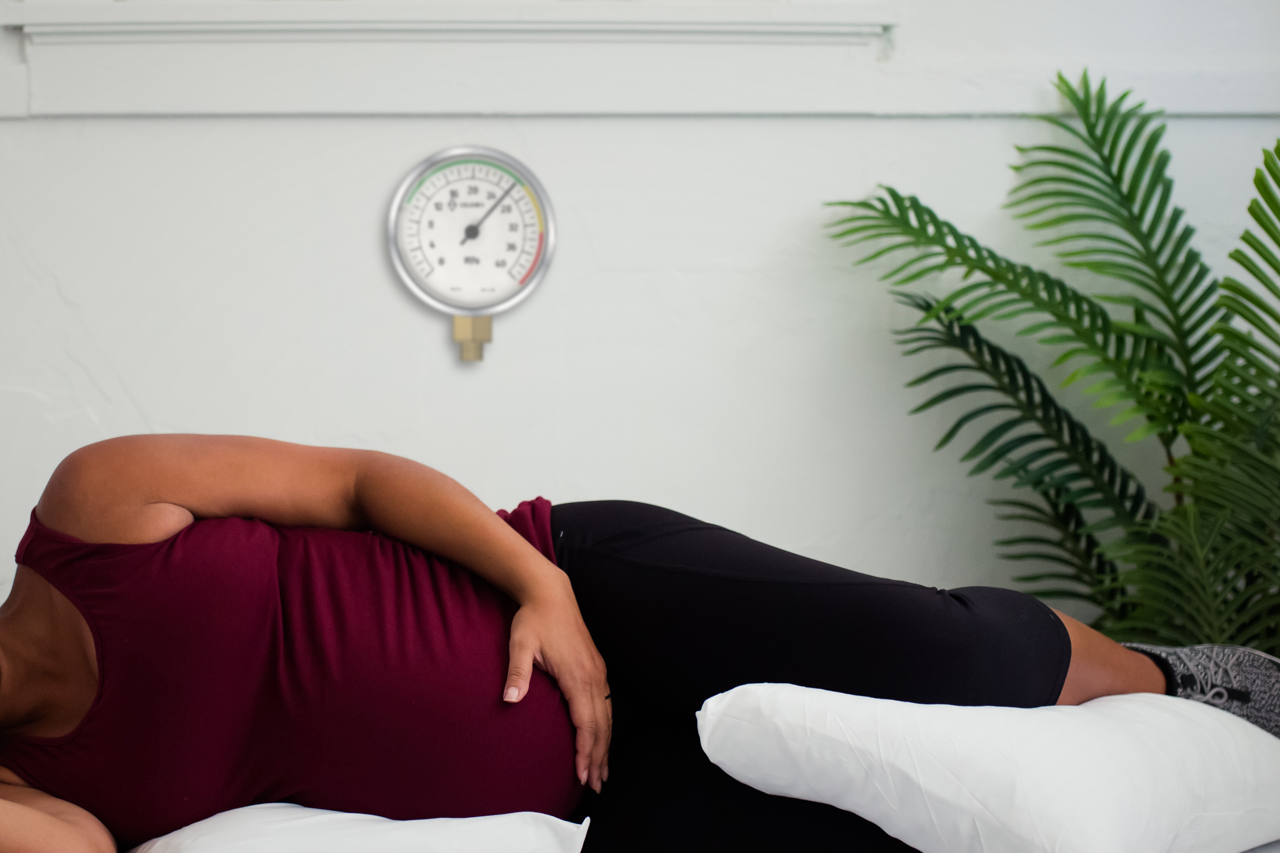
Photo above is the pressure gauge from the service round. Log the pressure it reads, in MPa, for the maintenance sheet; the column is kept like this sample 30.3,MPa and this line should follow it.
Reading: 26,MPa
